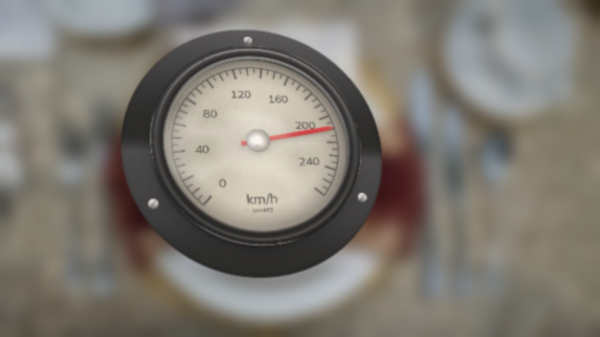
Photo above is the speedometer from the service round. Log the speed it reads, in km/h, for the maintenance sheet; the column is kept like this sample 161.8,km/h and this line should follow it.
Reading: 210,km/h
